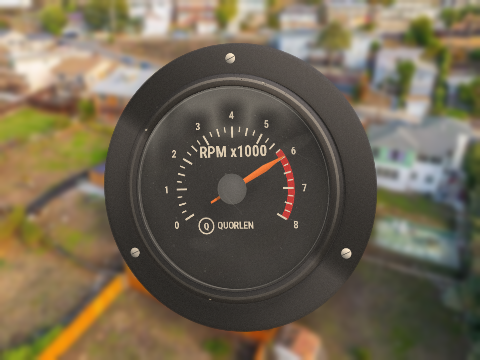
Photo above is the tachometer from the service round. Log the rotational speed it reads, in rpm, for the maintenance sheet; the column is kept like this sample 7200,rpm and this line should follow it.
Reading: 6000,rpm
